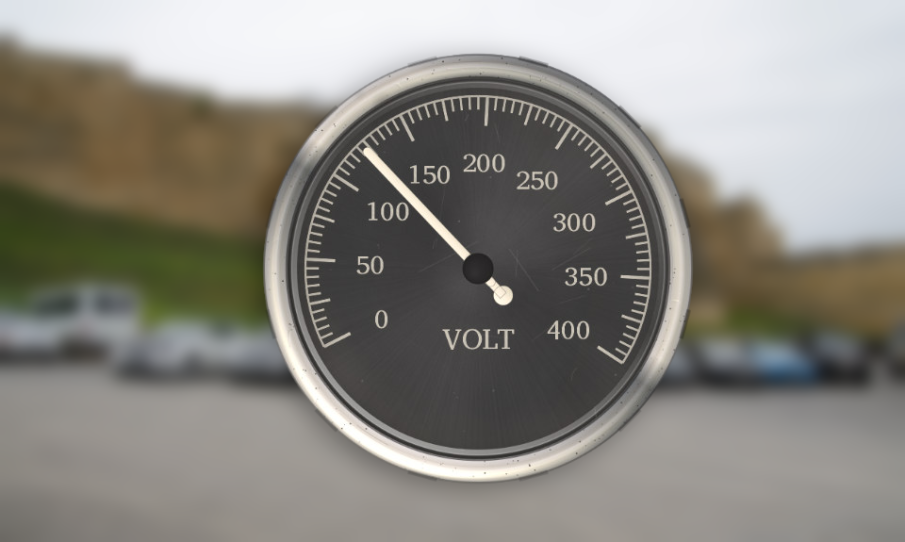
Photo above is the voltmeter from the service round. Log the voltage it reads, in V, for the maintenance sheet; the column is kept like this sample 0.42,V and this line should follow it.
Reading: 122.5,V
